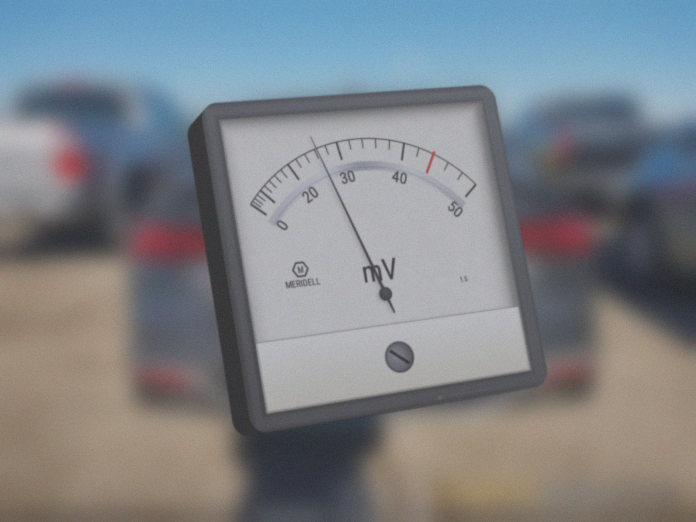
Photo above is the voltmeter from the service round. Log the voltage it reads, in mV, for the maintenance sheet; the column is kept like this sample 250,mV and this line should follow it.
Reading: 26,mV
